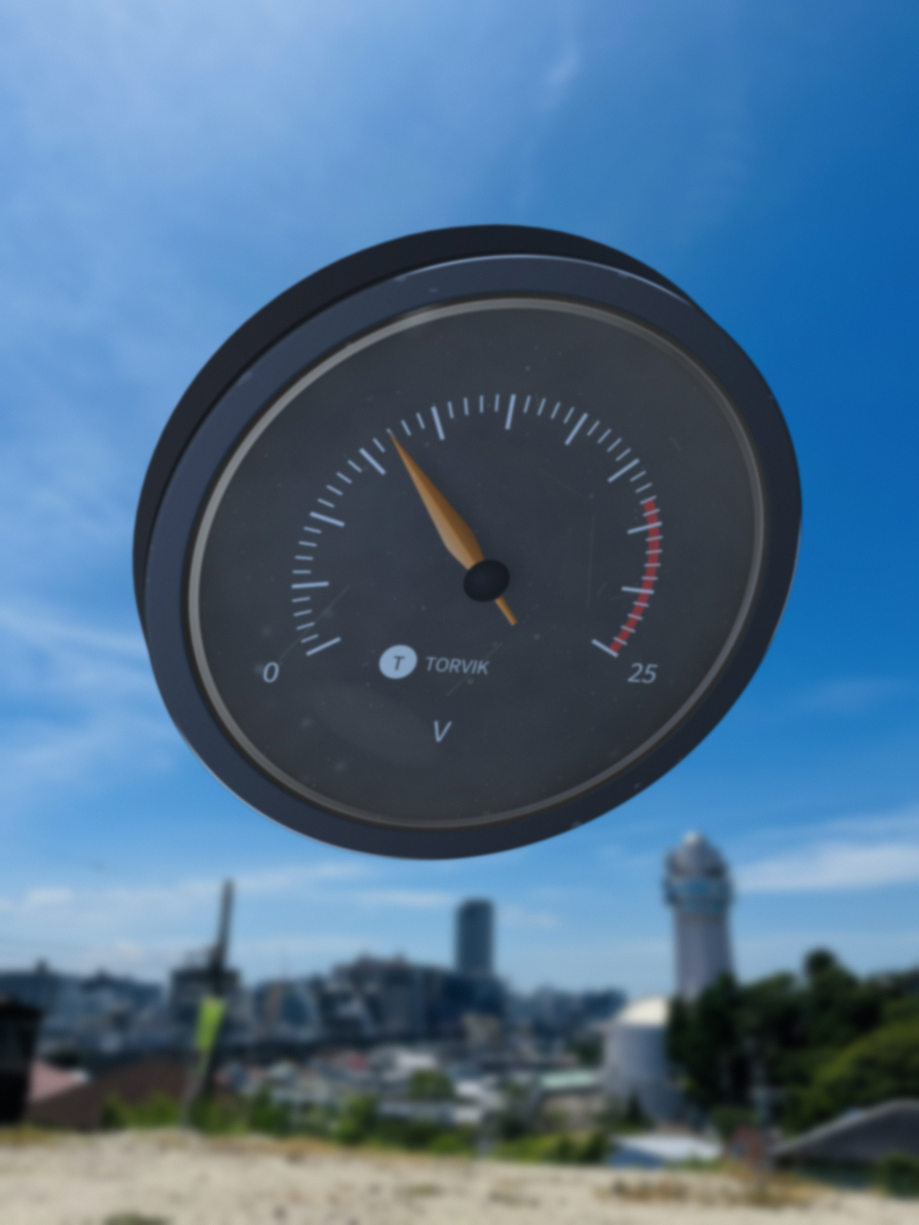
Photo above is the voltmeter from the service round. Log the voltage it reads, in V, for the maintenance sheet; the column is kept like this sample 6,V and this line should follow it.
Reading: 8.5,V
